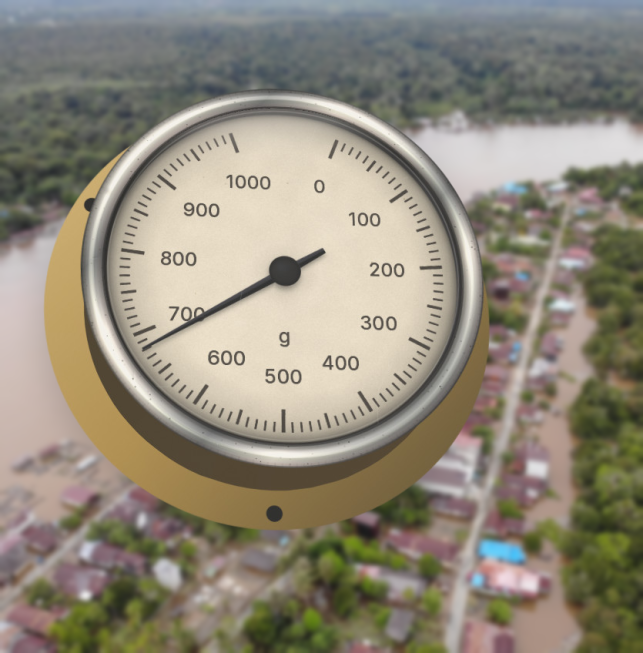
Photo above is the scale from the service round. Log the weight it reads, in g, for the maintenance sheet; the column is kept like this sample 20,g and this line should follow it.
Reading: 680,g
